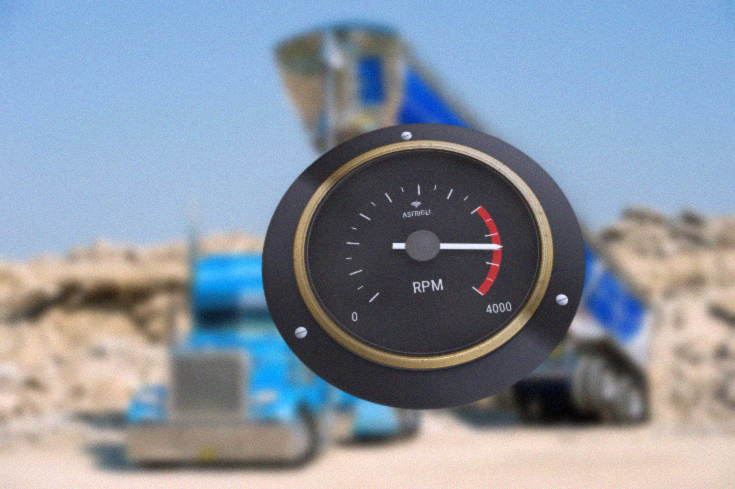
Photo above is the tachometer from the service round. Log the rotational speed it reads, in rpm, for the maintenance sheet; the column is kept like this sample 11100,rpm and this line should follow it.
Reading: 3400,rpm
